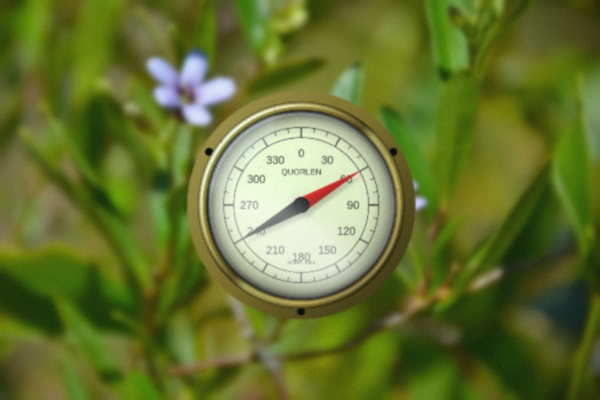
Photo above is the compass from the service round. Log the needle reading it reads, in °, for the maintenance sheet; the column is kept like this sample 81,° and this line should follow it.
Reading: 60,°
